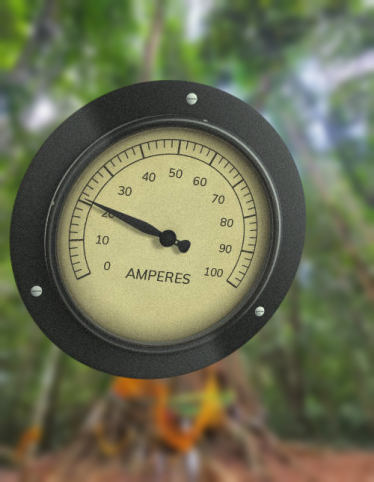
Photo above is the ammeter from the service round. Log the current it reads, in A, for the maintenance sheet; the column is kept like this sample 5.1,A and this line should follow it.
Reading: 21,A
